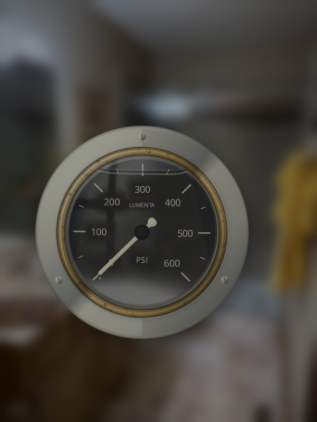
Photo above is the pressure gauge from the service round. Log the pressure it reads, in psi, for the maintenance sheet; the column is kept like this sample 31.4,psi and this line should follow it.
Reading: 0,psi
